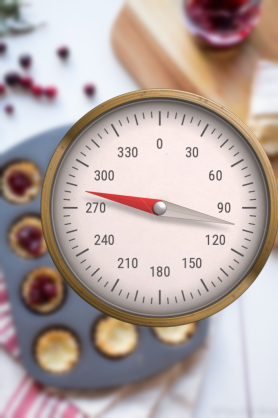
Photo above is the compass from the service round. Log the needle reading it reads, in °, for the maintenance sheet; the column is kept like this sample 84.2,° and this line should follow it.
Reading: 282.5,°
